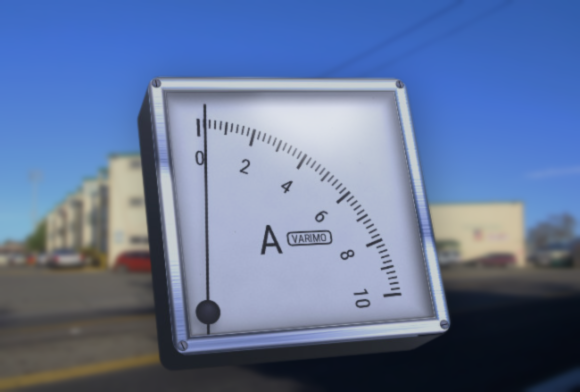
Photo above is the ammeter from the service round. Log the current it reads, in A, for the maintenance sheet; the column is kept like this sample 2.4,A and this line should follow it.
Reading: 0.2,A
